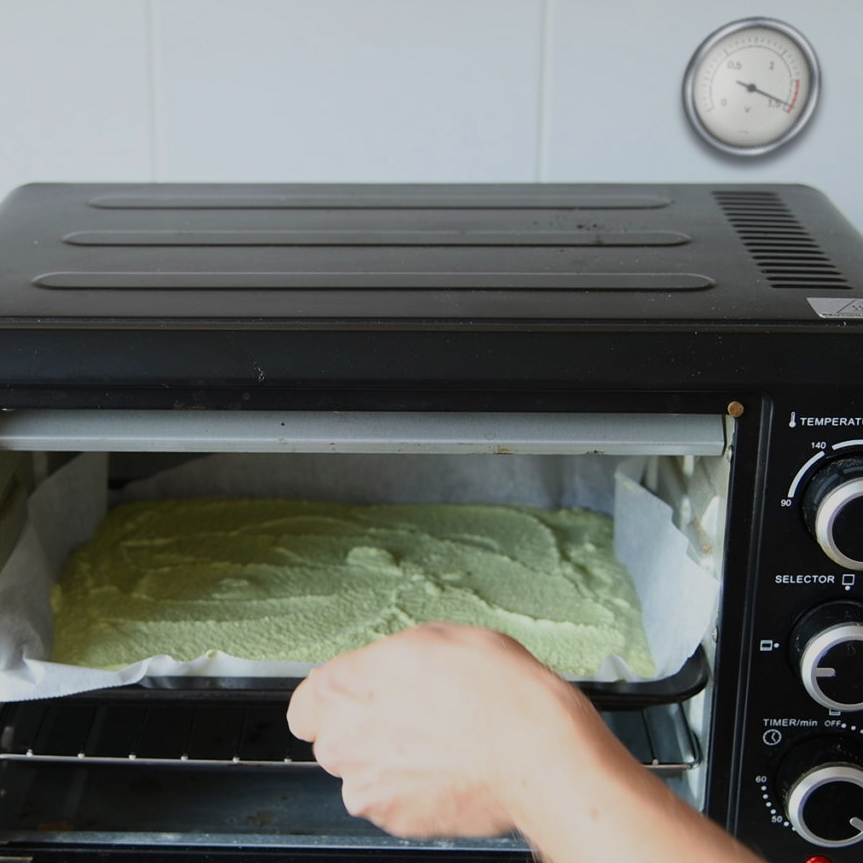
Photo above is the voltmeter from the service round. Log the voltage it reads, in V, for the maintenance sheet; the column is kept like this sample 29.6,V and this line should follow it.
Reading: 1.45,V
